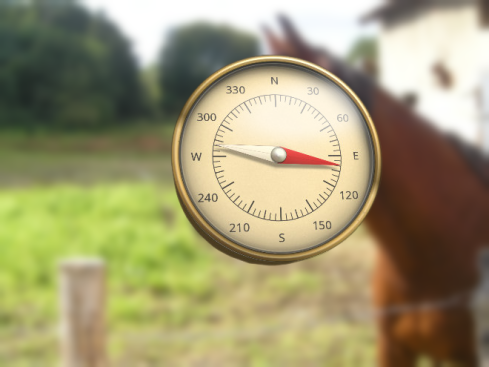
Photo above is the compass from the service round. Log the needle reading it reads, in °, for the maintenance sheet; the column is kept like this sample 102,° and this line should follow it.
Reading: 100,°
